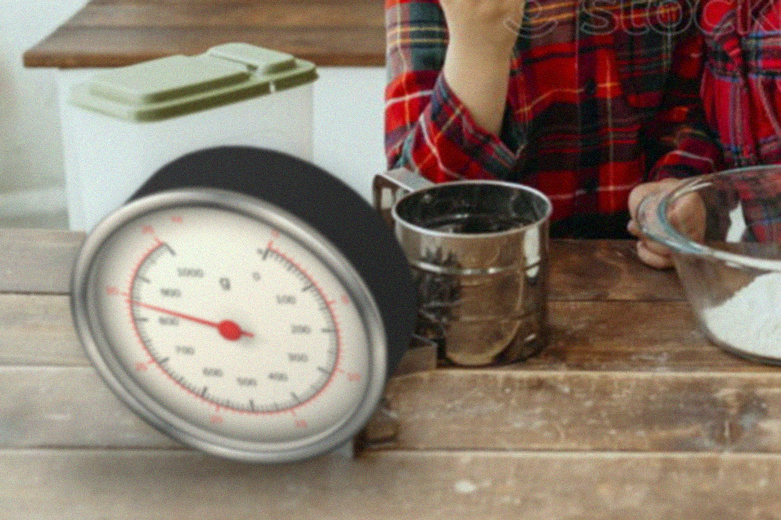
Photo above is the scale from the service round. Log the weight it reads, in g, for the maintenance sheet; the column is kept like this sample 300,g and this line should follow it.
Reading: 850,g
